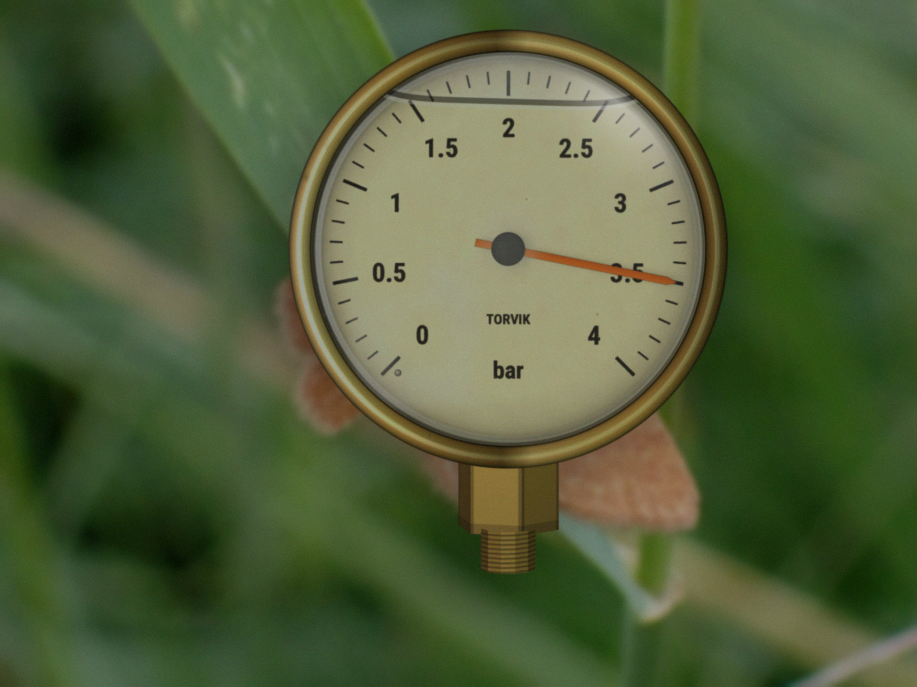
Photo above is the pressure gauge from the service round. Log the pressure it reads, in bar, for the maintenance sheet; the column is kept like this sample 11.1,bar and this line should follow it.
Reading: 3.5,bar
